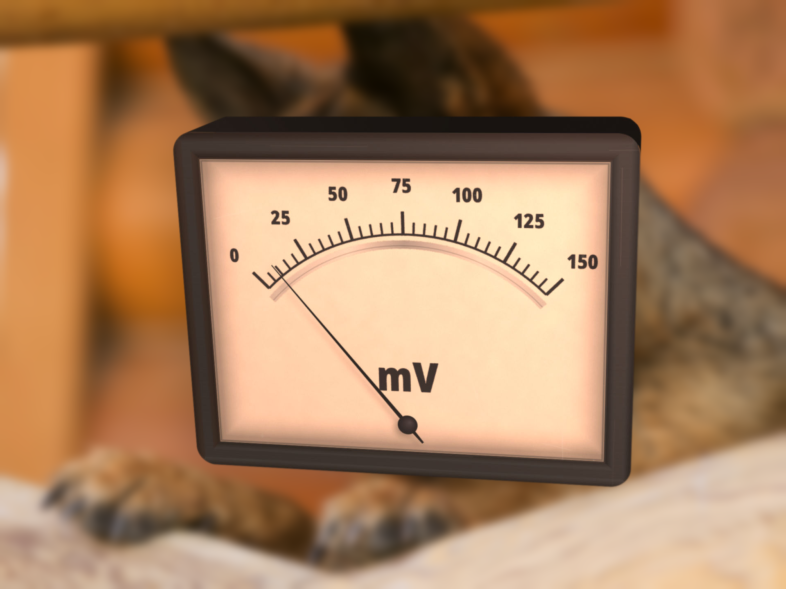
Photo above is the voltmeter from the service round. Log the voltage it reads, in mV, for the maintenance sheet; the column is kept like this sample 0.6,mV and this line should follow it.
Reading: 10,mV
